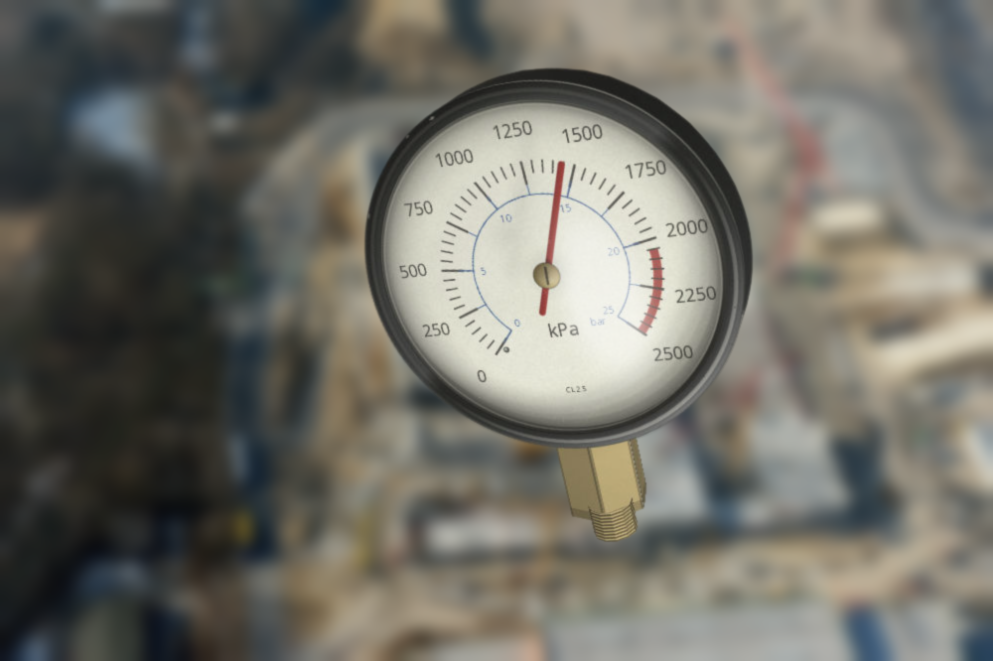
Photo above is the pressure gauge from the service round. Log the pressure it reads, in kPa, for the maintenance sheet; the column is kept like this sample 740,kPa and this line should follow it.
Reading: 1450,kPa
